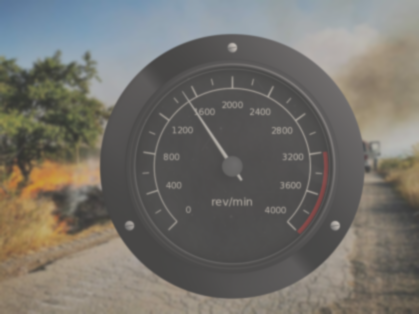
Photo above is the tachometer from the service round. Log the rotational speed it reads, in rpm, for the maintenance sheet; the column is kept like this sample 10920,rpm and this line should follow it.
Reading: 1500,rpm
